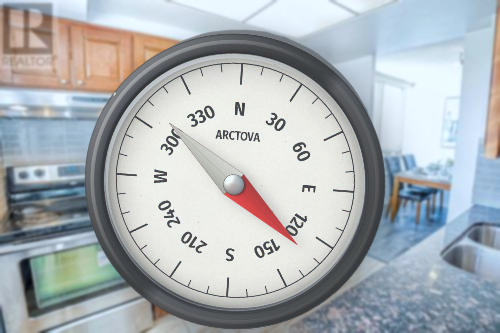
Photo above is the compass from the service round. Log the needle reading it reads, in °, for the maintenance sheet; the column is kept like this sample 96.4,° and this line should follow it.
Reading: 130,°
